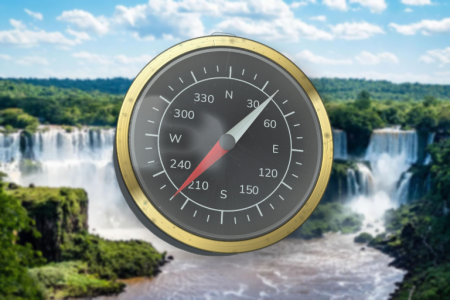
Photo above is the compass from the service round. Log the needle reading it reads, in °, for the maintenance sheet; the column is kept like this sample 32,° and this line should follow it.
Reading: 220,°
